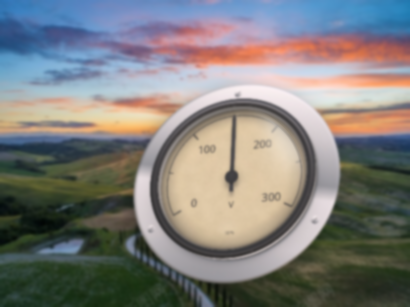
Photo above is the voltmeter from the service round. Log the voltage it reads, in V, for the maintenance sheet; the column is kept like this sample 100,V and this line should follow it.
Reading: 150,V
